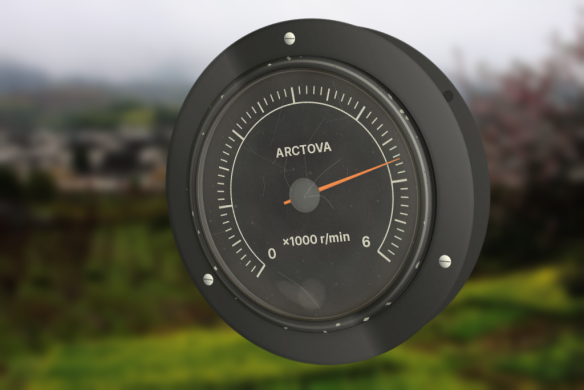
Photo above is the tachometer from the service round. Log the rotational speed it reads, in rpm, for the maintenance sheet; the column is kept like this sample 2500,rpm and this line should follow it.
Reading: 4750,rpm
